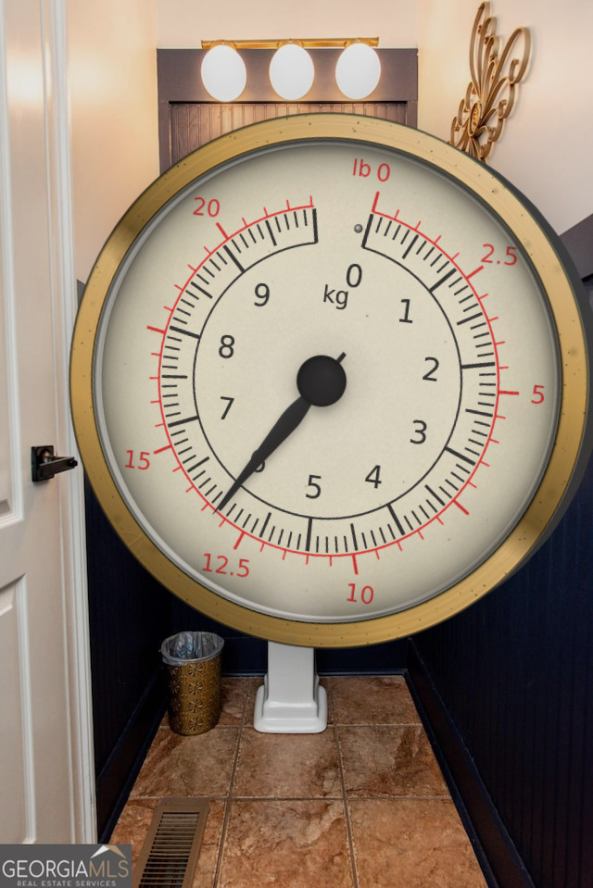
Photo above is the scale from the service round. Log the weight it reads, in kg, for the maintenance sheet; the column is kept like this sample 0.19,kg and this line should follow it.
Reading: 6,kg
